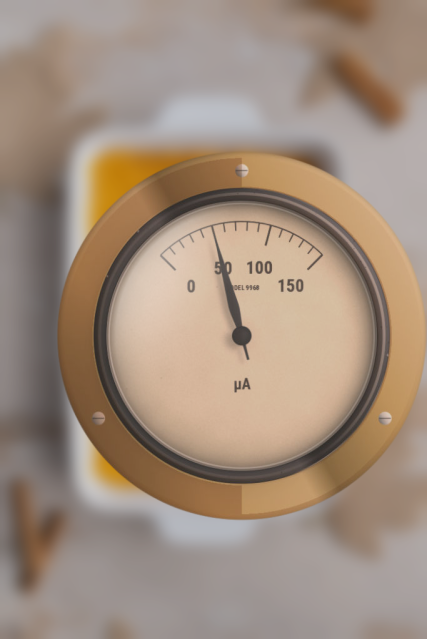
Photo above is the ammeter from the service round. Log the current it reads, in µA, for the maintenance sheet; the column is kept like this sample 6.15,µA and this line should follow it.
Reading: 50,µA
